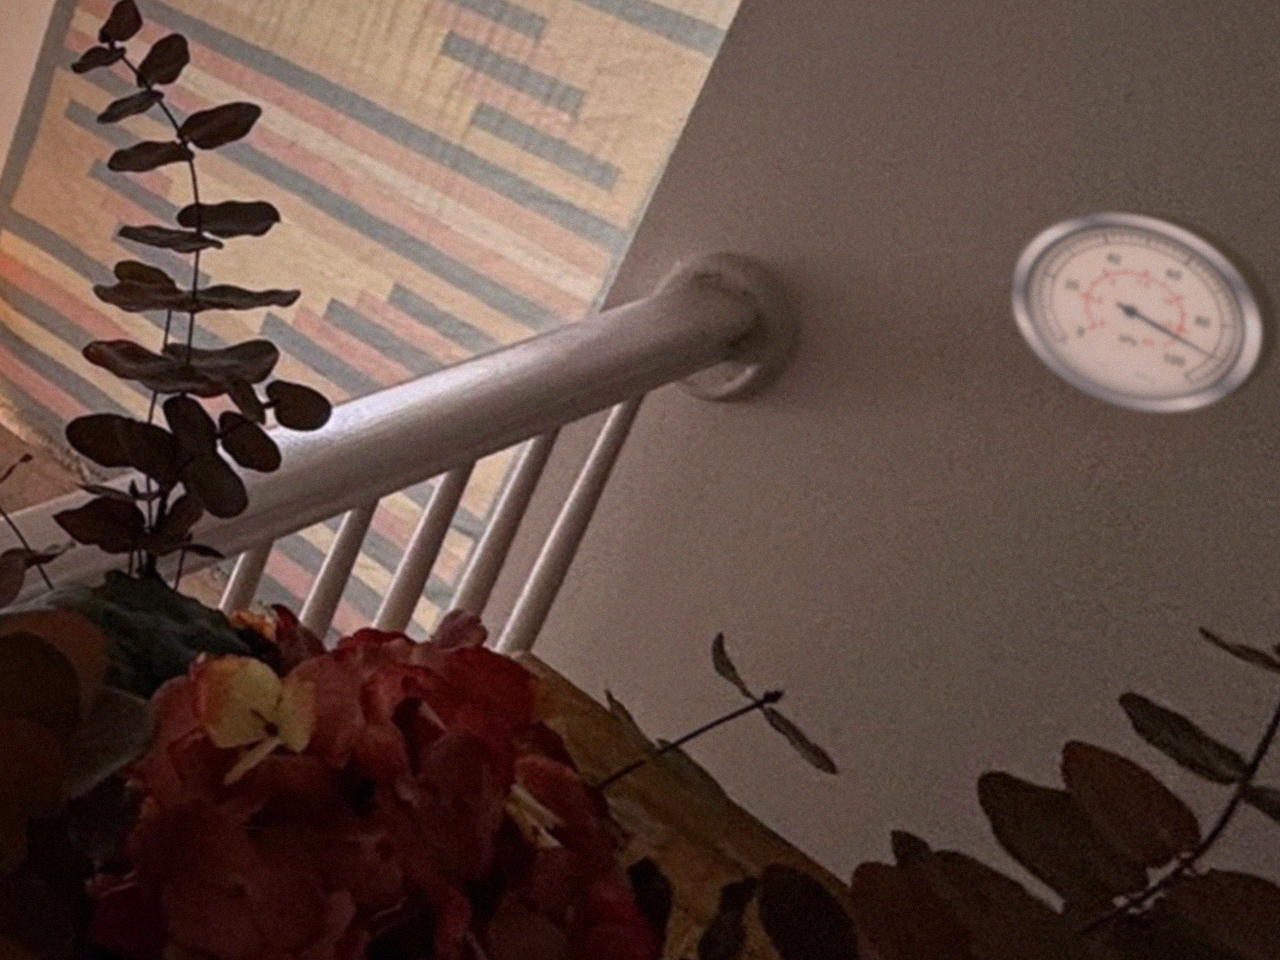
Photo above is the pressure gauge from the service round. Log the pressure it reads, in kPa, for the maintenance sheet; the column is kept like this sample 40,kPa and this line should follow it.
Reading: 90,kPa
